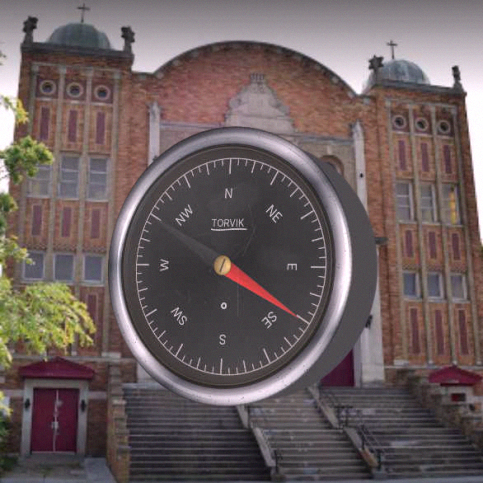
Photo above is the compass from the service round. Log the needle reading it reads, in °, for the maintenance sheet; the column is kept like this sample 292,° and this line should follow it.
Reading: 120,°
